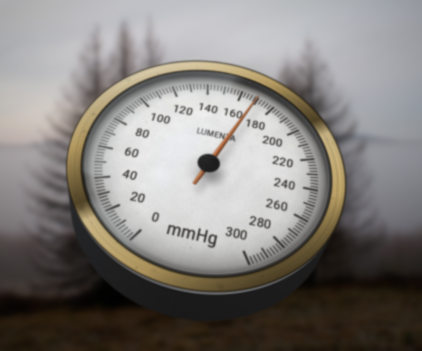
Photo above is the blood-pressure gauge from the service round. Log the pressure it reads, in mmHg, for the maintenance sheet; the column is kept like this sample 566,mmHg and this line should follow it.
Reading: 170,mmHg
